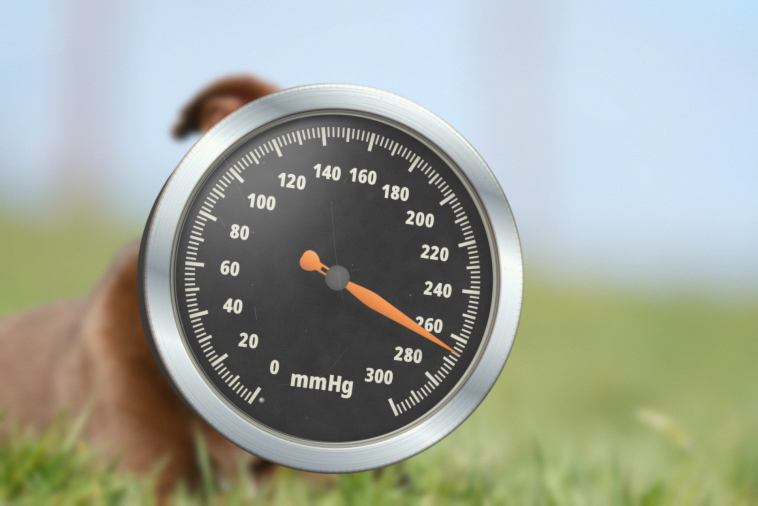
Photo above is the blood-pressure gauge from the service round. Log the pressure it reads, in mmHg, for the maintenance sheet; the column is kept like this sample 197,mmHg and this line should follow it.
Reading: 266,mmHg
